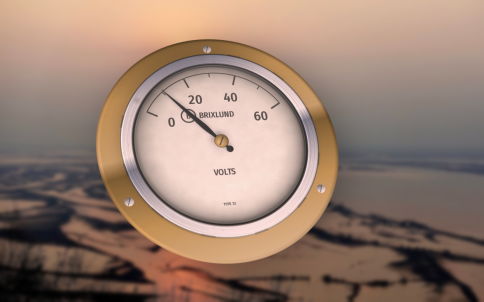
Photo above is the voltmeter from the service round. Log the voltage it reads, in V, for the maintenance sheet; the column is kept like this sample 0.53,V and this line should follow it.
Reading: 10,V
